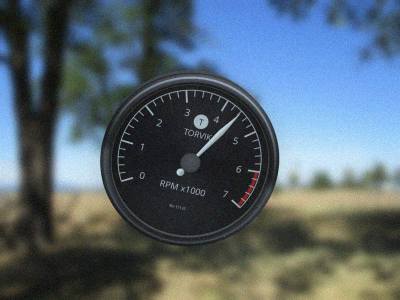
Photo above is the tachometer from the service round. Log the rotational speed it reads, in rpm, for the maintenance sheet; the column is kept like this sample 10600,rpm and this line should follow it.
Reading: 4400,rpm
